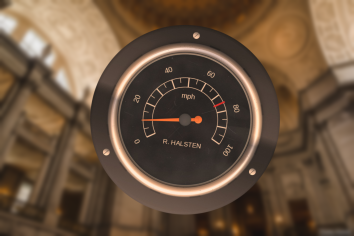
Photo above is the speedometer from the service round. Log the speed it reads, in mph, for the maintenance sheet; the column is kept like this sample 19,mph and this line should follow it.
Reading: 10,mph
